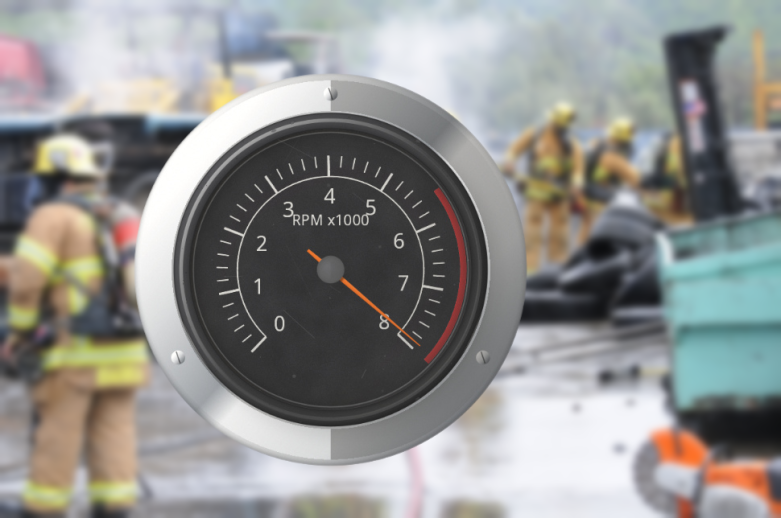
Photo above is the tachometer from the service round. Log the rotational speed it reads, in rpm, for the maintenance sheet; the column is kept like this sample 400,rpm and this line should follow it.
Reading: 7900,rpm
